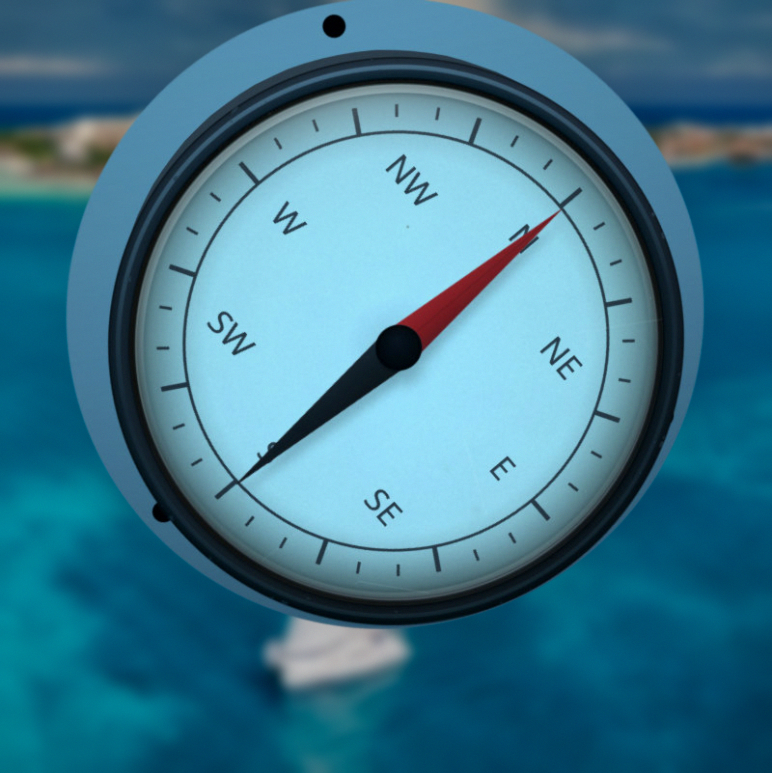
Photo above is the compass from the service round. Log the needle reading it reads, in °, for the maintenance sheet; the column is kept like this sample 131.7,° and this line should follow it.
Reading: 0,°
